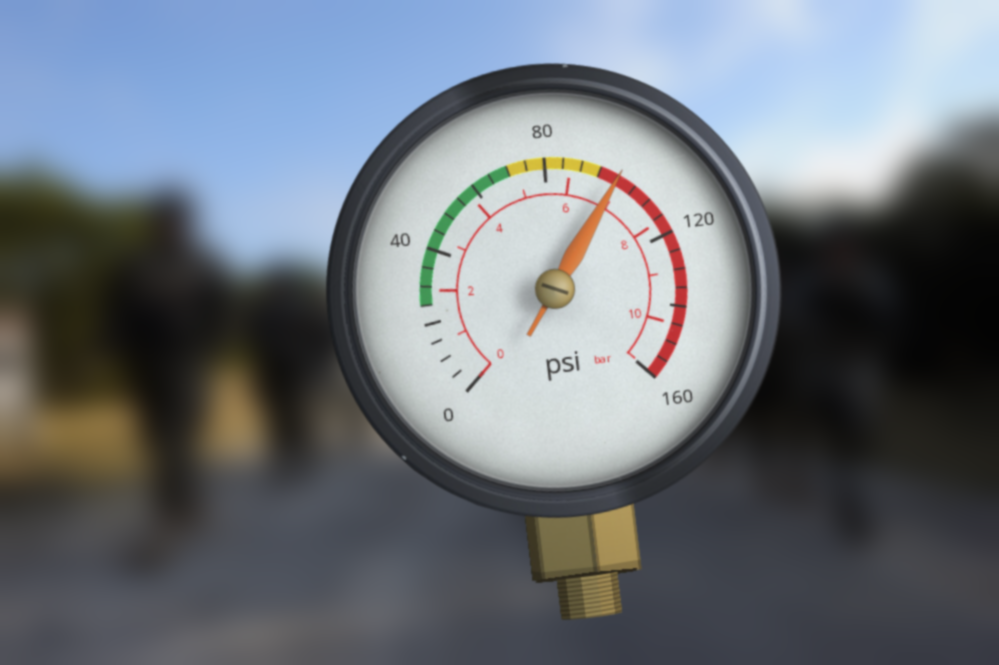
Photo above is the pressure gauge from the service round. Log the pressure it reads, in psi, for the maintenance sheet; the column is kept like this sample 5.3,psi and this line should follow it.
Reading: 100,psi
